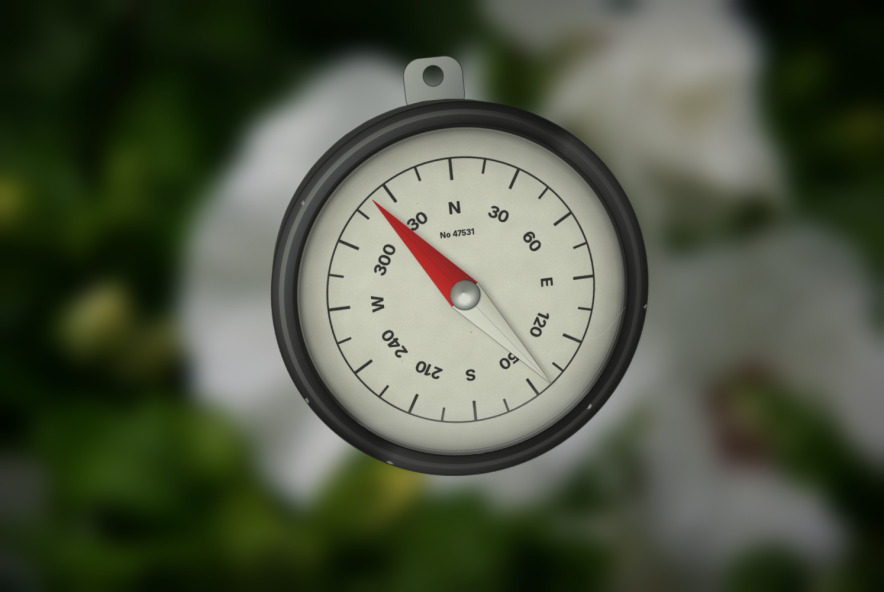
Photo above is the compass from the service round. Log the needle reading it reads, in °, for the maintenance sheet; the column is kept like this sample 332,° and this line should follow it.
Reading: 322.5,°
